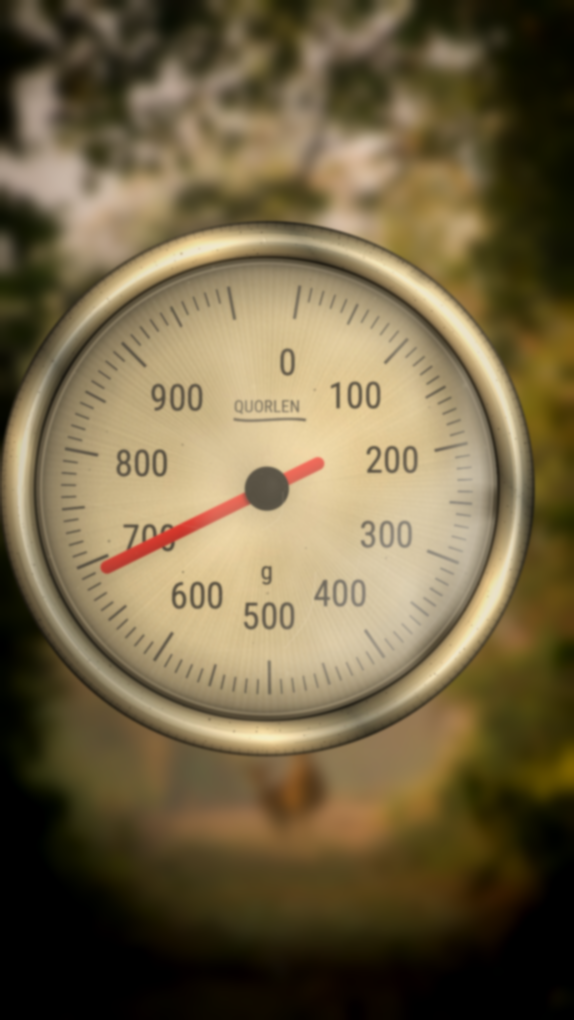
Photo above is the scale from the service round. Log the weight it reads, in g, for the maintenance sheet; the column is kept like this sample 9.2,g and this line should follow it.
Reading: 690,g
